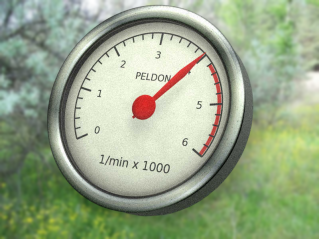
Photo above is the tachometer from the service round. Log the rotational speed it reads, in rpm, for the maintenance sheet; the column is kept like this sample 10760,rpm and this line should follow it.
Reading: 4000,rpm
